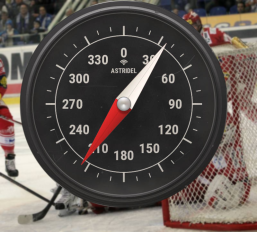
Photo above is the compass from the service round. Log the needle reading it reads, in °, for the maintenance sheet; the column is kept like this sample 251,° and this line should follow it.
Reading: 215,°
